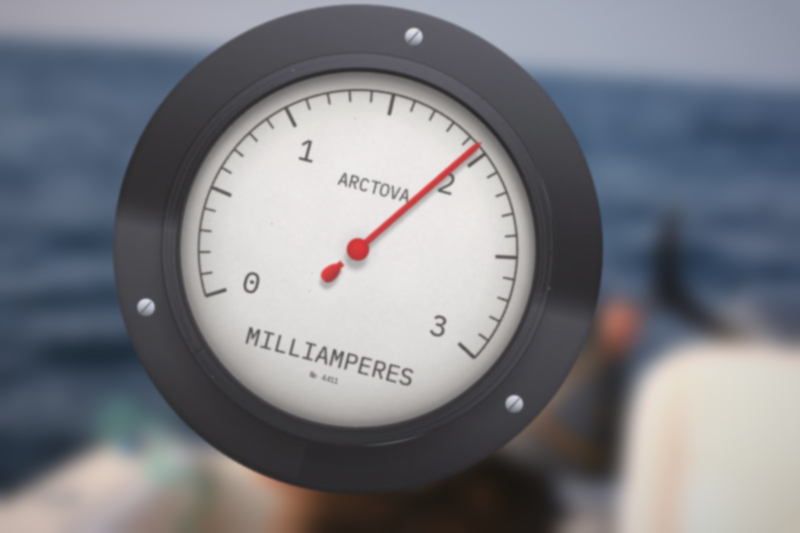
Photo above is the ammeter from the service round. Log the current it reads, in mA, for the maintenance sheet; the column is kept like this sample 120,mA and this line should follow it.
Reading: 1.95,mA
